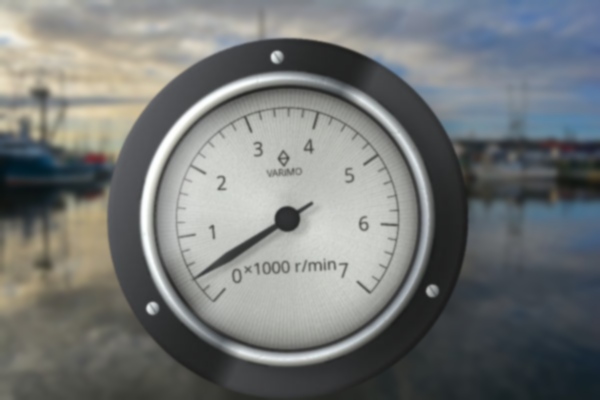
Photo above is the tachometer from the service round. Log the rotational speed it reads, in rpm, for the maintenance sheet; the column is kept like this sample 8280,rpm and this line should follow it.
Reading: 400,rpm
